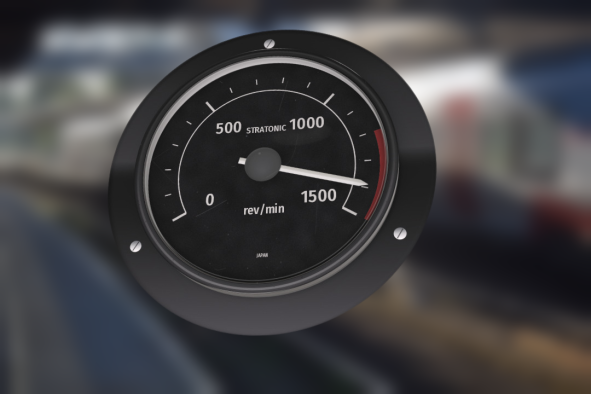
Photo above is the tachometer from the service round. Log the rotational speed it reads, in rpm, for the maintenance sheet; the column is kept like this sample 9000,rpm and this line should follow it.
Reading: 1400,rpm
